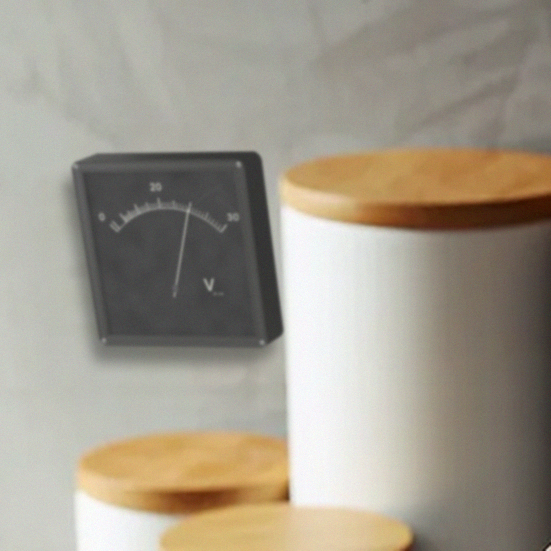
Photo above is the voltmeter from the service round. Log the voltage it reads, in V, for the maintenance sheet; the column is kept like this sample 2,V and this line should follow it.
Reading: 25,V
